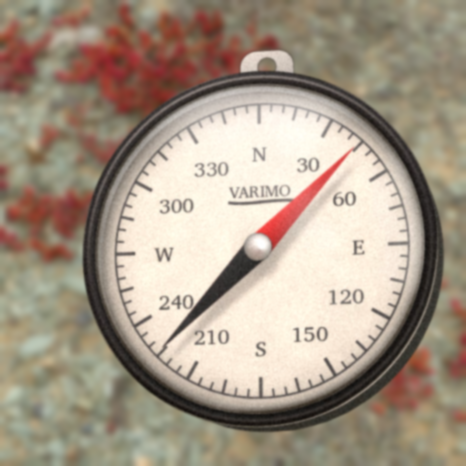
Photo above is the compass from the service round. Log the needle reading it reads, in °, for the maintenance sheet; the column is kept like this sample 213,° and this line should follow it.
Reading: 45,°
